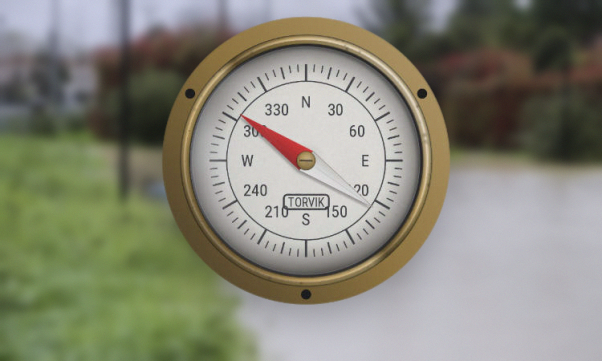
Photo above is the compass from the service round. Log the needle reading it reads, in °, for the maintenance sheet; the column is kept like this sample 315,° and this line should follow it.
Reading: 305,°
